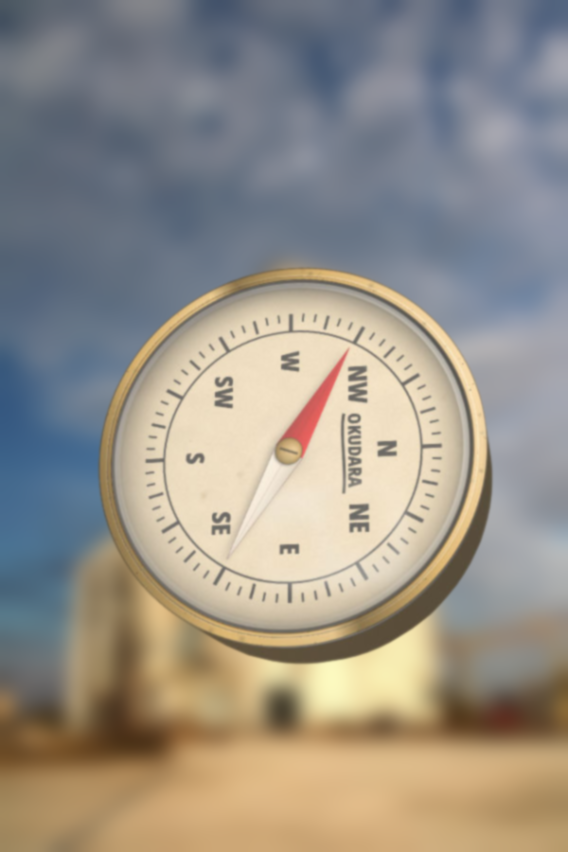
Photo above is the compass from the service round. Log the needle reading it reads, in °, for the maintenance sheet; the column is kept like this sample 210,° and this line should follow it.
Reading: 300,°
